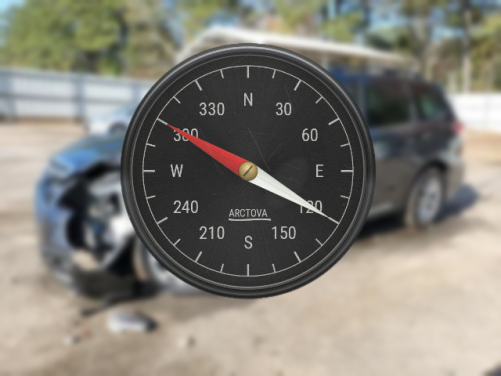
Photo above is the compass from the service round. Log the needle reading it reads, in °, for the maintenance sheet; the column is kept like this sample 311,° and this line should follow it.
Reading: 300,°
